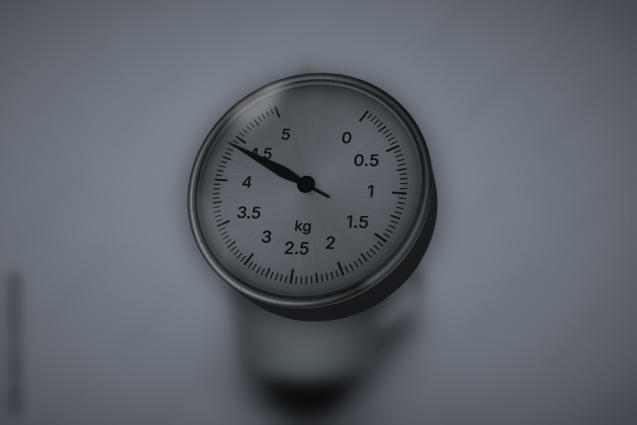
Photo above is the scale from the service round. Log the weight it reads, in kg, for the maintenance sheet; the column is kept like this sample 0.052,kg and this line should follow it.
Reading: 4.4,kg
